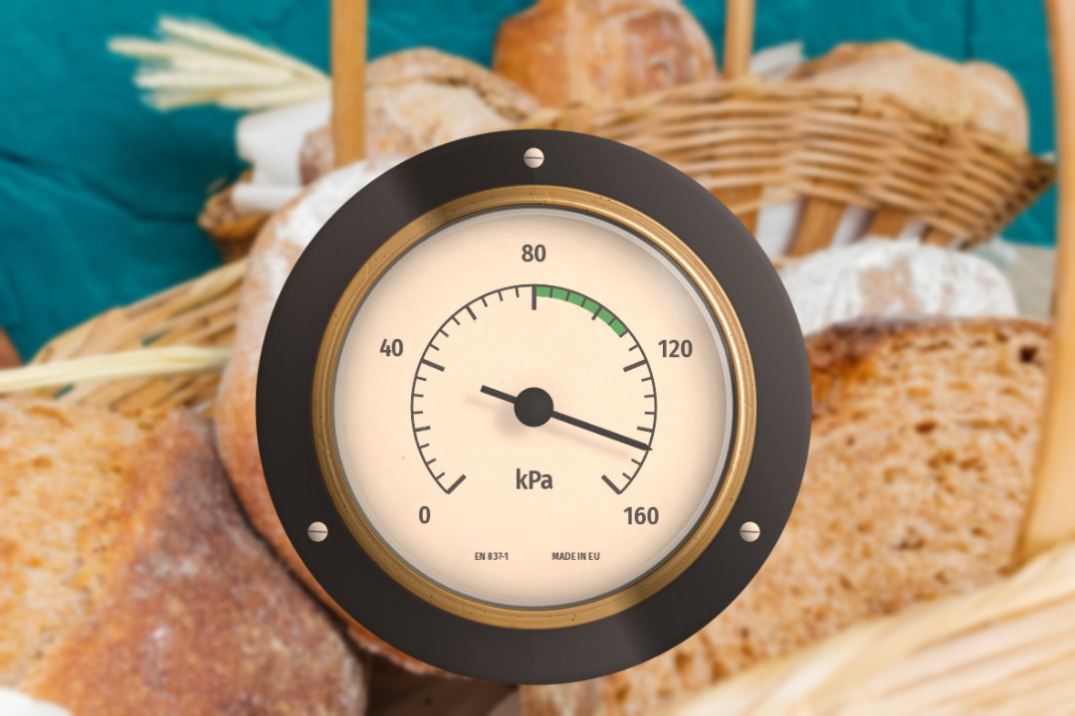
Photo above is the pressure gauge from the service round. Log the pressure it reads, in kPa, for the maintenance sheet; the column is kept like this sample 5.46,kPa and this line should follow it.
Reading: 145,kPa
